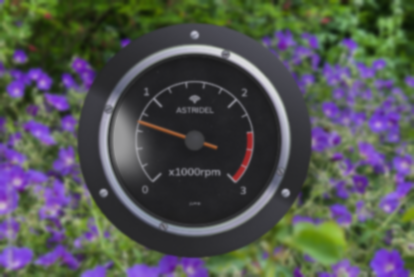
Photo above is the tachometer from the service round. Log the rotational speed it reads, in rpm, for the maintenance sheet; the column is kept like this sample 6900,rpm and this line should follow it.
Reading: 700,rpm
